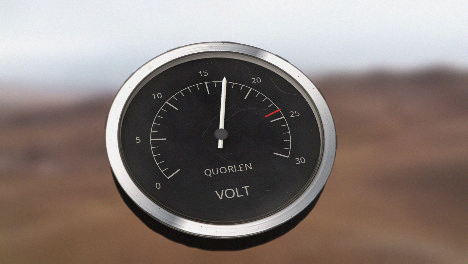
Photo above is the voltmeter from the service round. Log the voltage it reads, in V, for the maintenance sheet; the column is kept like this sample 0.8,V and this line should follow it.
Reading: 17,V
